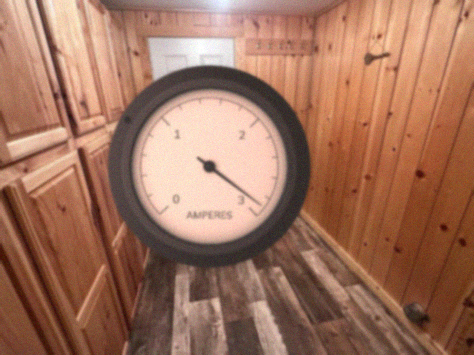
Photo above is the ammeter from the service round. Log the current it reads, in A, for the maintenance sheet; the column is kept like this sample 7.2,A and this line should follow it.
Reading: 2.9,A
